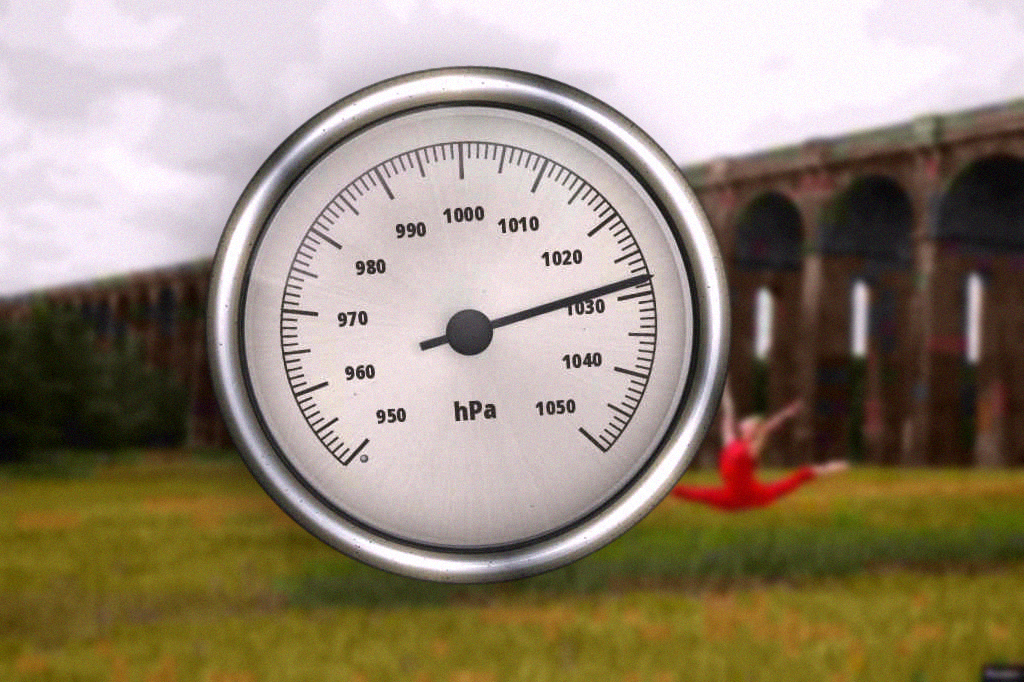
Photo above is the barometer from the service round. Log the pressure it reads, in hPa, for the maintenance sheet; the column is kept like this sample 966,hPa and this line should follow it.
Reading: 1028,hPa
